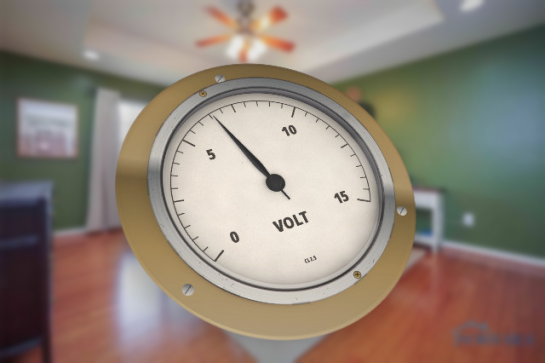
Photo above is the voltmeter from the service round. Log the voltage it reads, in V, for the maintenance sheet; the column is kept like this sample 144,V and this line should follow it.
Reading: 6.5,V
